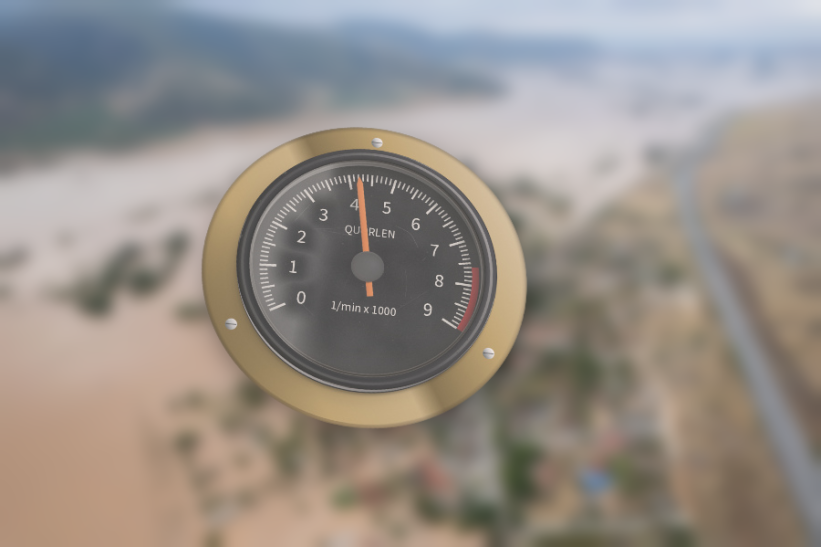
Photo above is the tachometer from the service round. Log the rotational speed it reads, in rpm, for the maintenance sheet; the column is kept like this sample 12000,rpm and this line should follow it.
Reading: 4200,rpm
